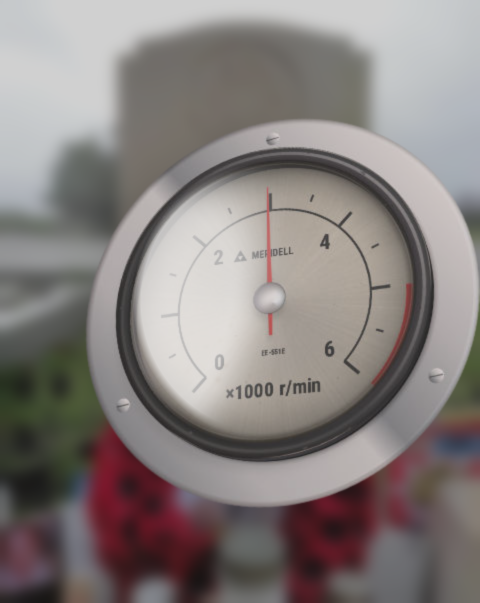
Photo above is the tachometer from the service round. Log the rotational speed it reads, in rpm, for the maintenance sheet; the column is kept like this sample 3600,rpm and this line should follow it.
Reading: 3000,rpm
